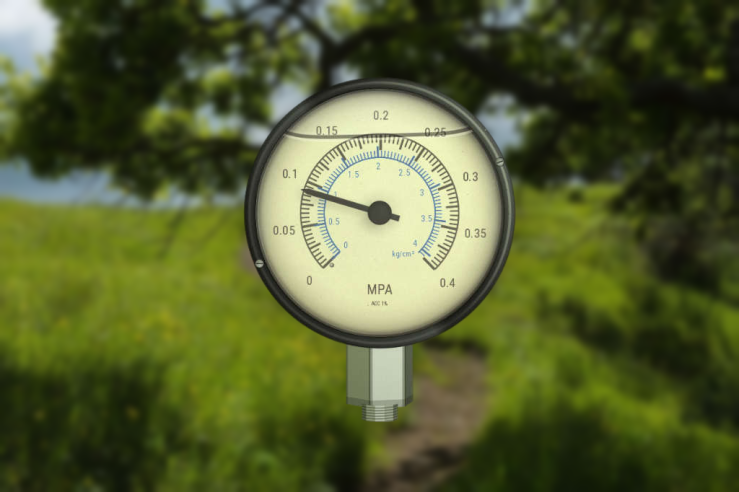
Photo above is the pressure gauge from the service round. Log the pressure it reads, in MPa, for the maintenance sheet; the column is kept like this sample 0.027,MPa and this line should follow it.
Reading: 0.09,MPa
